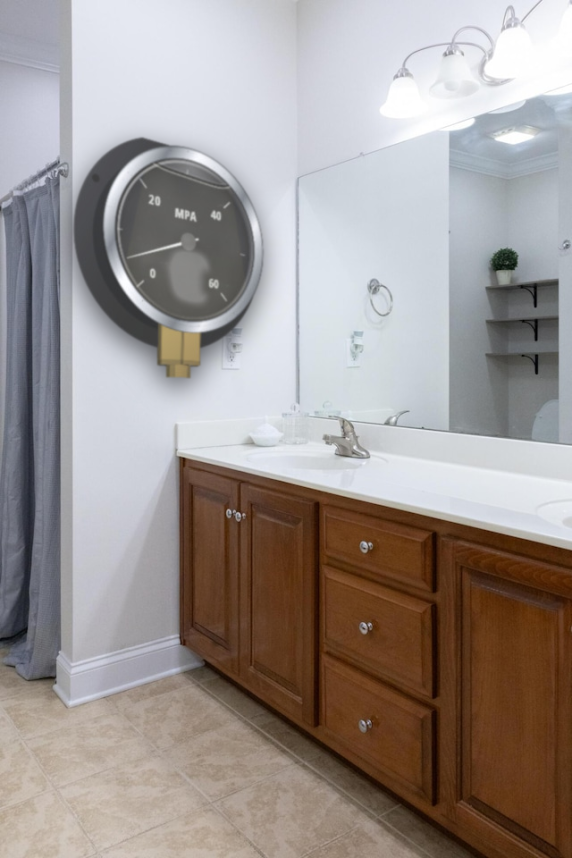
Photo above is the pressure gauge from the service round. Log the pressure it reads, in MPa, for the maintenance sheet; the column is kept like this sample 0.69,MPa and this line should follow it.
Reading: 5,MPa
